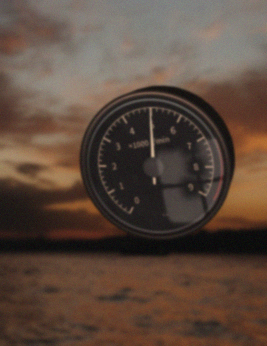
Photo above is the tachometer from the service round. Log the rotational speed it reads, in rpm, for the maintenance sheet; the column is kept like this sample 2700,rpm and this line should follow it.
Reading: 5000,rpm
